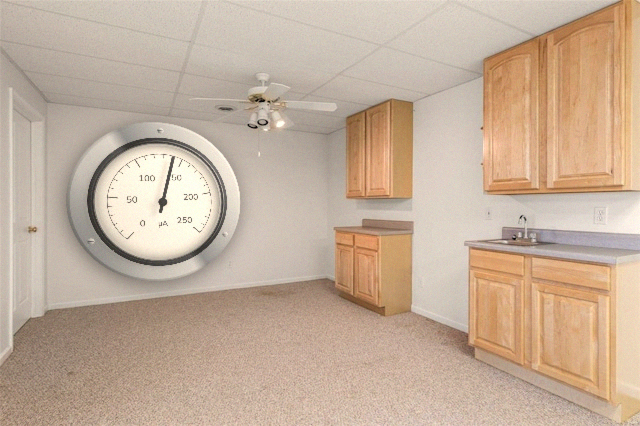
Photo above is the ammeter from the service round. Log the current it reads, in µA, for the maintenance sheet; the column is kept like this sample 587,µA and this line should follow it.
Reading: 140,µA
